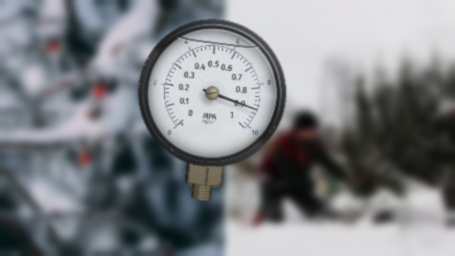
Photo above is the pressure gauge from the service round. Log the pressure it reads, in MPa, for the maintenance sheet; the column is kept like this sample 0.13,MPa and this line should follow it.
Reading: 0.9,MPa
